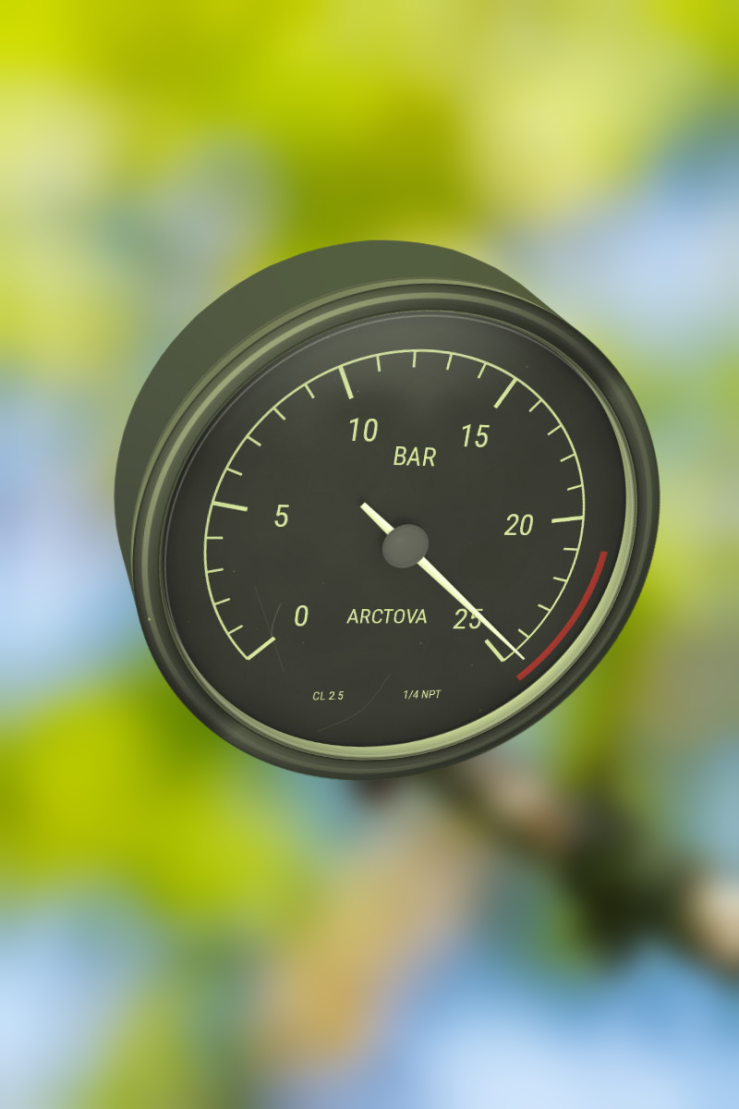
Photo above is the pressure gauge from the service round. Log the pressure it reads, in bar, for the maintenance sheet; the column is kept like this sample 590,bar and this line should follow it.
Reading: 24.5,bar
